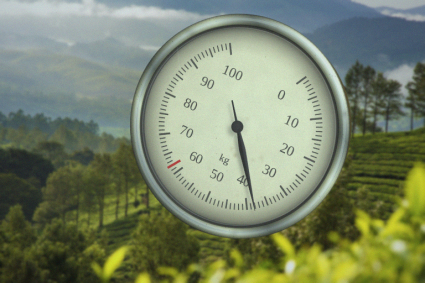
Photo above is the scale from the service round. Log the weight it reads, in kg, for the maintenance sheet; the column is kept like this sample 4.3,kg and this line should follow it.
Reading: 38,kg
